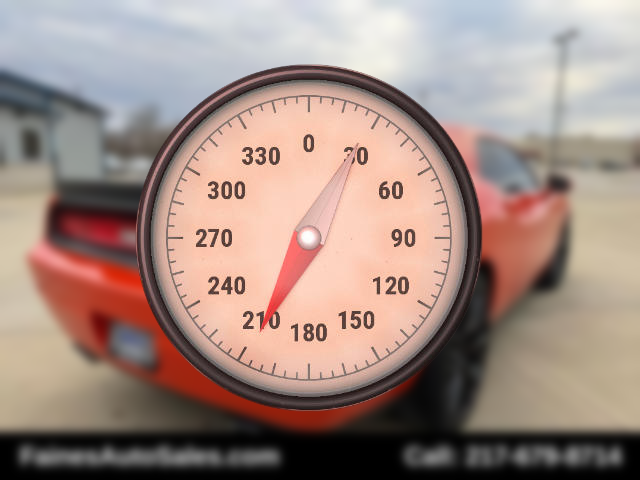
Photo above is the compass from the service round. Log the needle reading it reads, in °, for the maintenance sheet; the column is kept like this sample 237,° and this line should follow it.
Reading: 207.5,°
